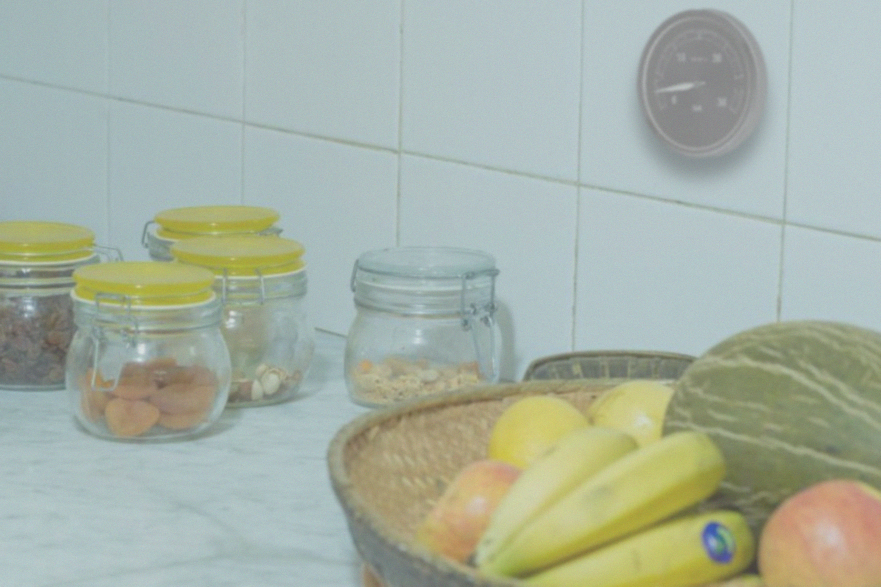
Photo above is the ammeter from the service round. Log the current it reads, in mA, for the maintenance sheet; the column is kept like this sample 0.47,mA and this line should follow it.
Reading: 2.5,mA
